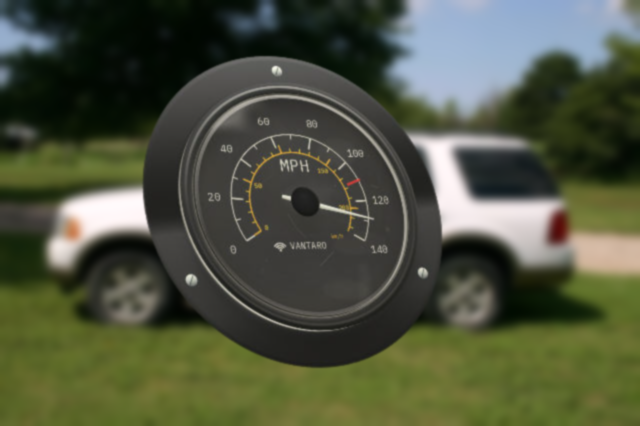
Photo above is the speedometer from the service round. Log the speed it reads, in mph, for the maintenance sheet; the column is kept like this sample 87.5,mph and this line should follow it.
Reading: 130,mph
